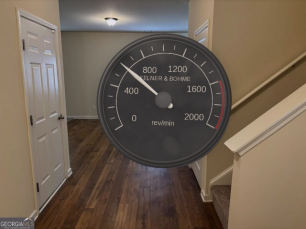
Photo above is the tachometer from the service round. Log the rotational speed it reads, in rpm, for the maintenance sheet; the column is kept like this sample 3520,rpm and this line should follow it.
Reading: 600,rpm
